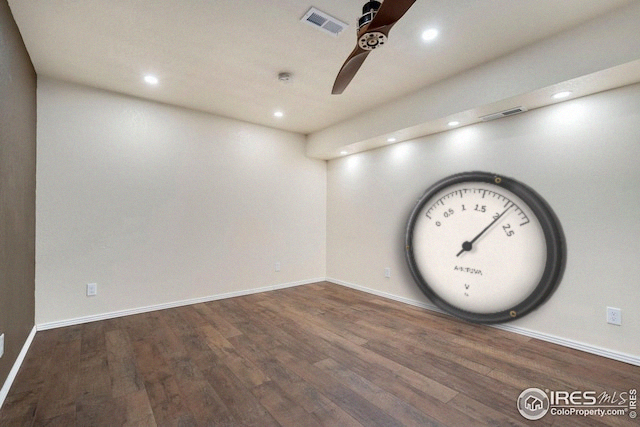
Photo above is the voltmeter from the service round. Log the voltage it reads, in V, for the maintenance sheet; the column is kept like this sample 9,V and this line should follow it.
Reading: 2.1,V
